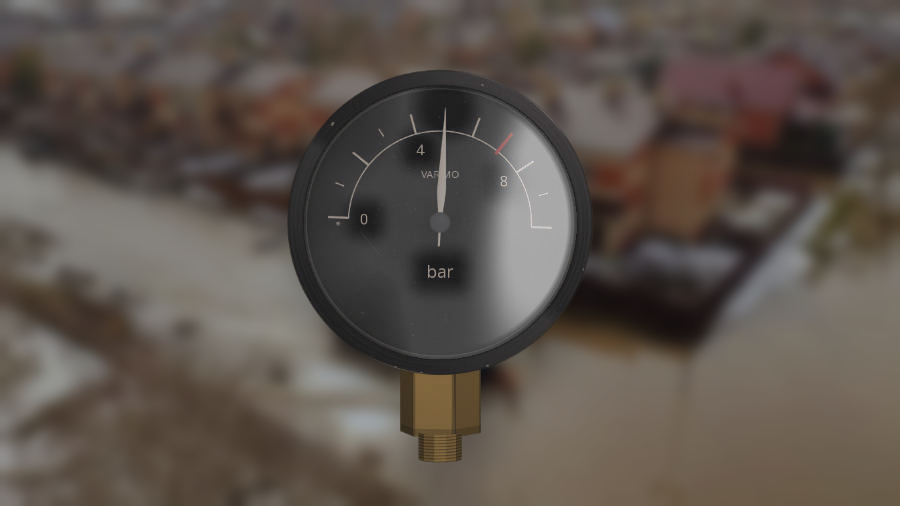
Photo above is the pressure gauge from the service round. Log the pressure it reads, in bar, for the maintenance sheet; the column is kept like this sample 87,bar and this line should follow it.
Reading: 5,bar
